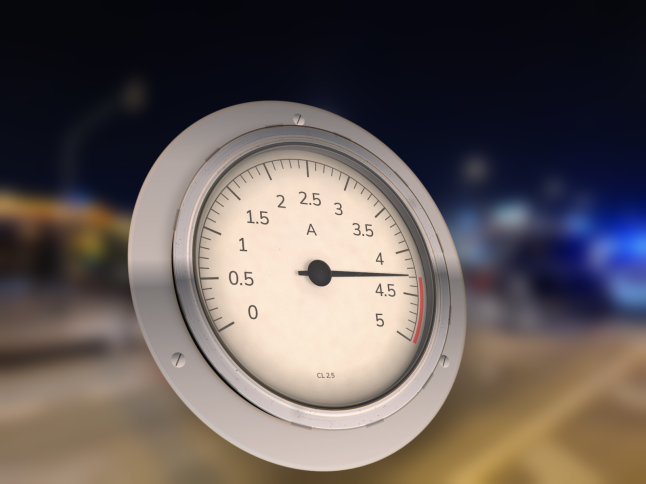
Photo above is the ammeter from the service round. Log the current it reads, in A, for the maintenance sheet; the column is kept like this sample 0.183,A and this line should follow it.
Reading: 4.3,A
